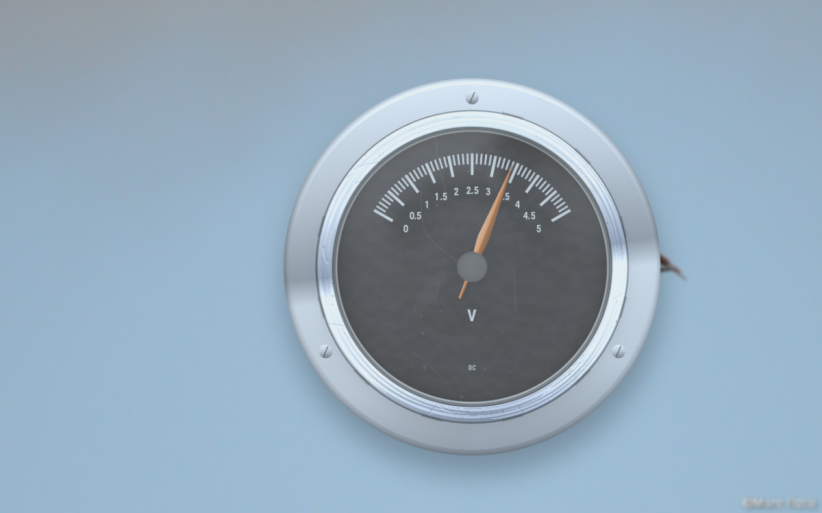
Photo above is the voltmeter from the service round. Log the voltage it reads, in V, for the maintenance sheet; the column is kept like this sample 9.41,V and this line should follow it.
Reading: 3.4,V
